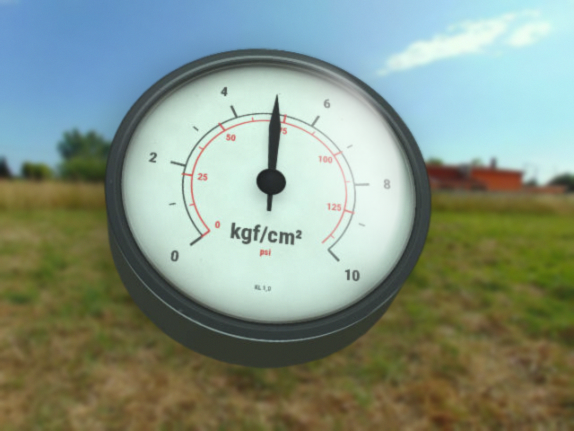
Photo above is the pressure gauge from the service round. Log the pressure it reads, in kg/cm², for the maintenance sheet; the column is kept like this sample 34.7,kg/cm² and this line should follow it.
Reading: 5,kg/cm²
